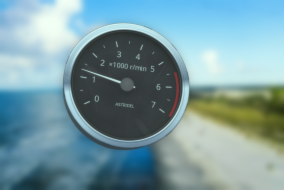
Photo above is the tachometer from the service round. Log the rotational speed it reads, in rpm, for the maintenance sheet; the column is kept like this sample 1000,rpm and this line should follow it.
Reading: 1250,rpm
